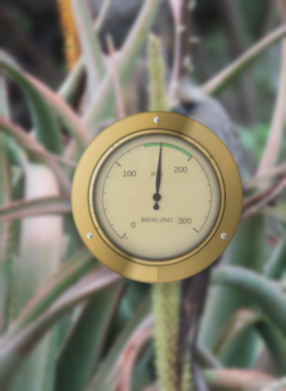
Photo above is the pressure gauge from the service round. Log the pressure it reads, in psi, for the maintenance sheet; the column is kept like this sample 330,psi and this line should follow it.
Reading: 160,psi
